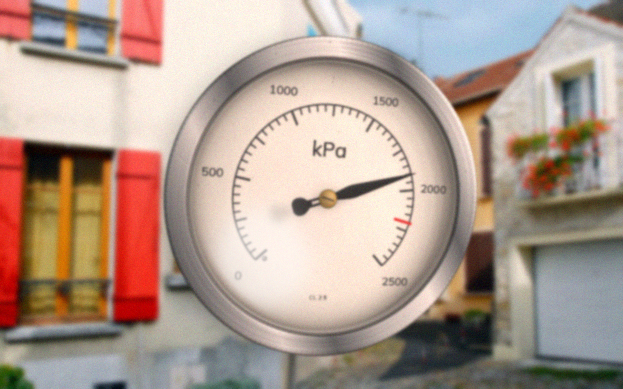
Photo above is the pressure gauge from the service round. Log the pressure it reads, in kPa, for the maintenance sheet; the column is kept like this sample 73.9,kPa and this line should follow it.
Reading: 1900,kPa
